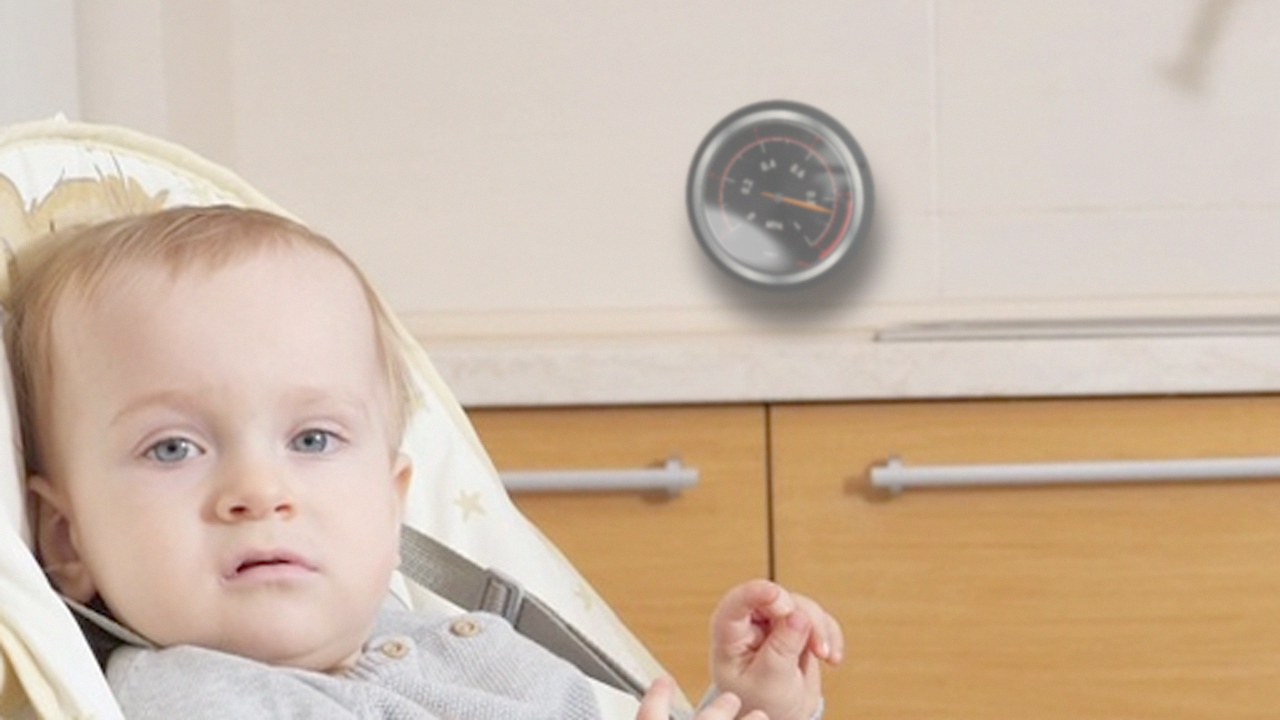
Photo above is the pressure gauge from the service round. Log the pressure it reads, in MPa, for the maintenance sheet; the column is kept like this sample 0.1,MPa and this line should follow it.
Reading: 0.85,MPa
